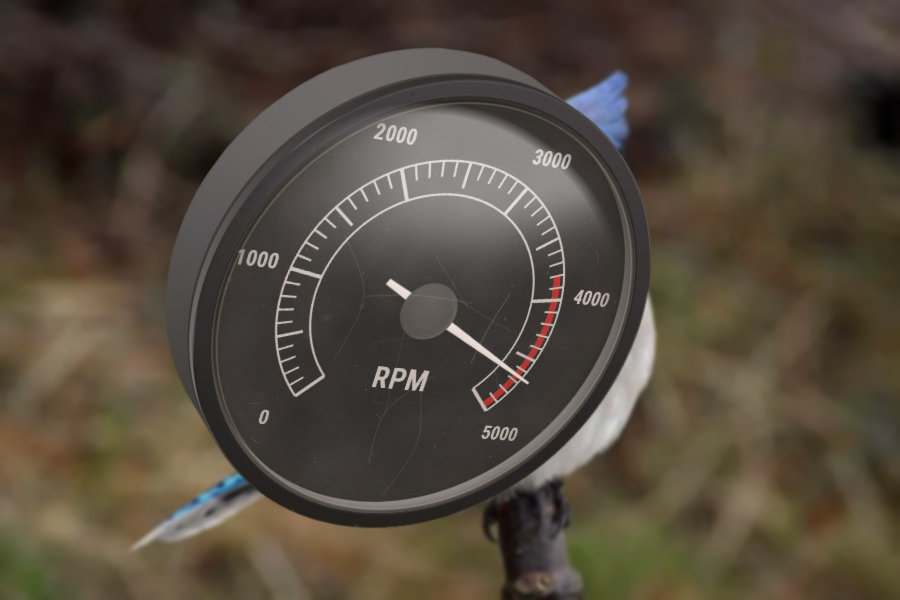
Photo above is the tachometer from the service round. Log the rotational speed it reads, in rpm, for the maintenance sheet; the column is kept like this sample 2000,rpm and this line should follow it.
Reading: 4650,rpm
